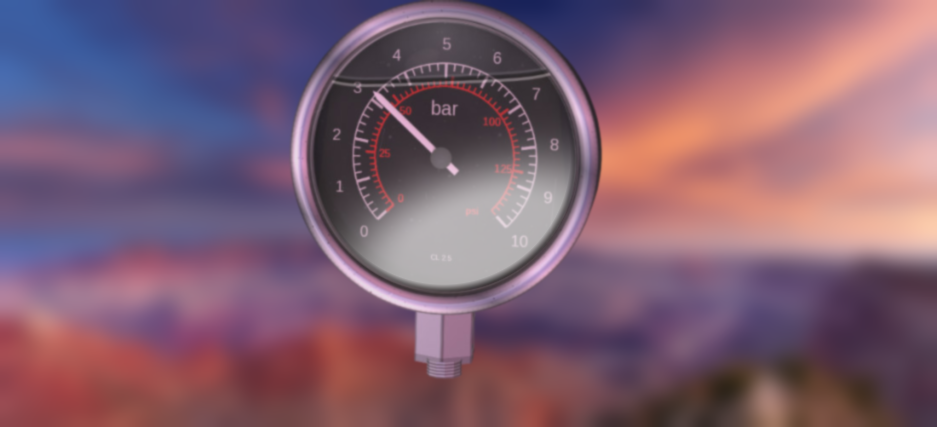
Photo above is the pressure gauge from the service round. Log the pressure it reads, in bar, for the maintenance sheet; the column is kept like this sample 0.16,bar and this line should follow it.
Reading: 3.2,bar
